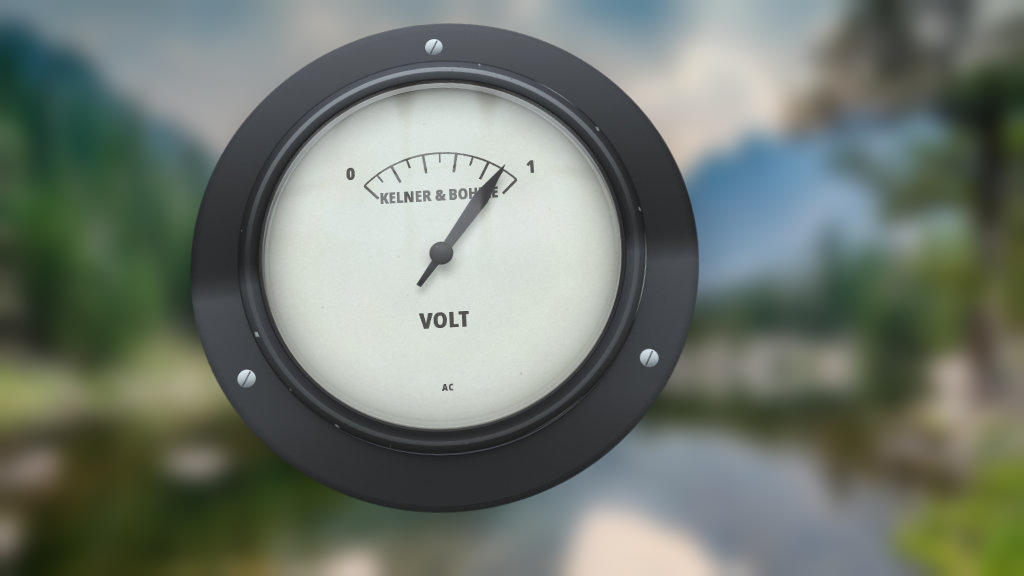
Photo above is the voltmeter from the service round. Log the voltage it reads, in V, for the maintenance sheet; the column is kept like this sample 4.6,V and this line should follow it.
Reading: 0.9,V
